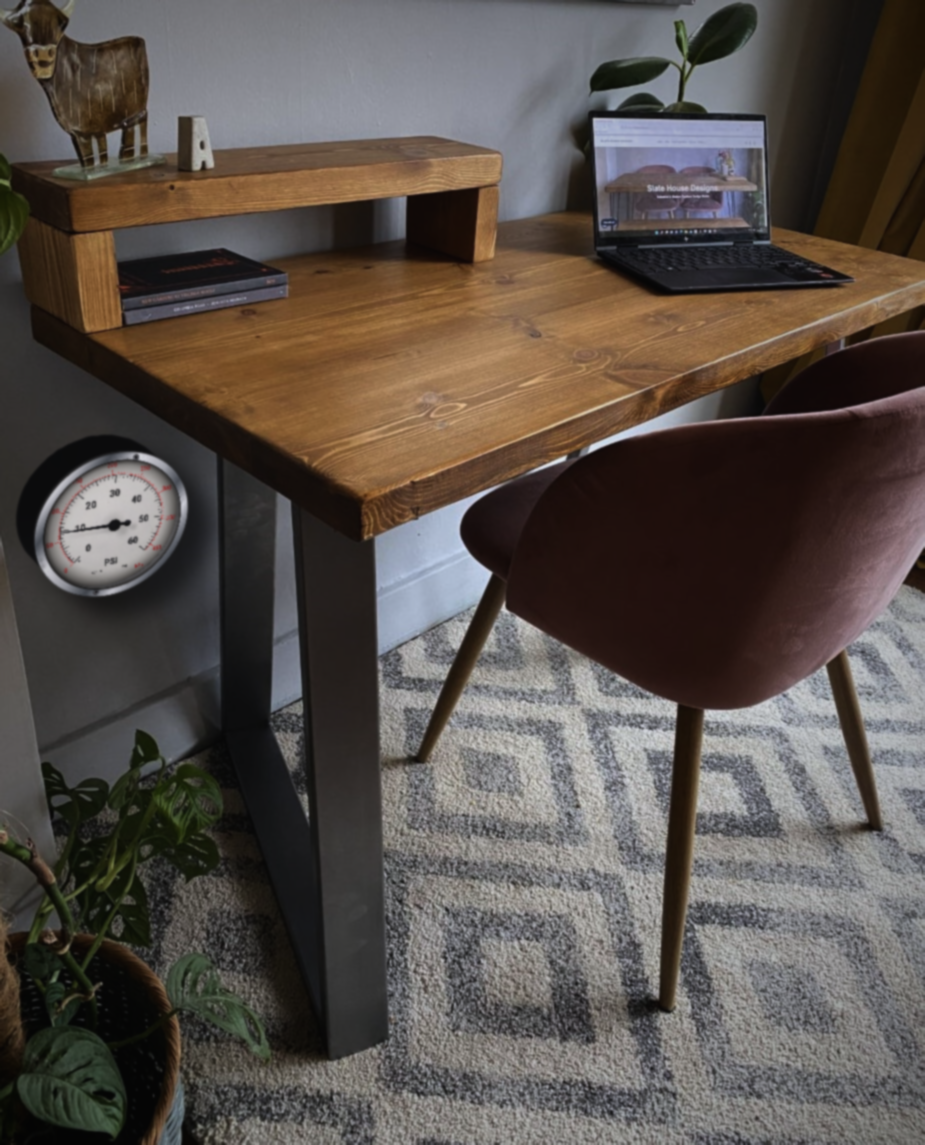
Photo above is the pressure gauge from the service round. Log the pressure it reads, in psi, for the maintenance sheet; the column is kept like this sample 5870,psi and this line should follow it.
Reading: 10,psi
